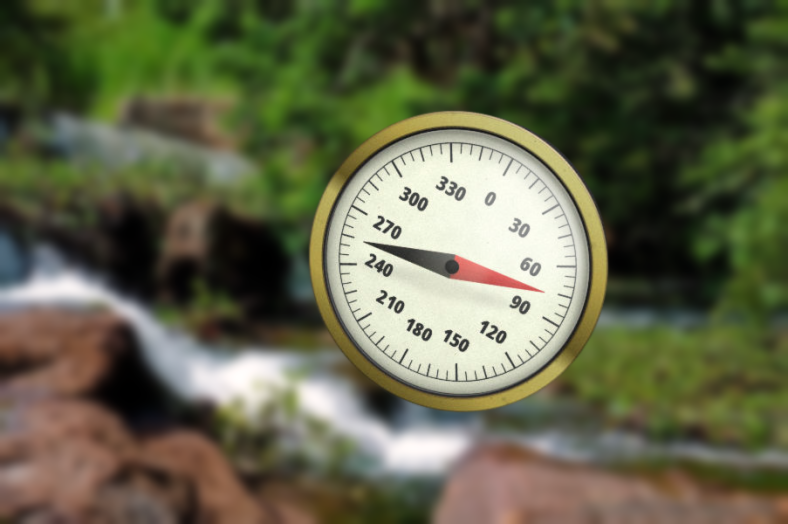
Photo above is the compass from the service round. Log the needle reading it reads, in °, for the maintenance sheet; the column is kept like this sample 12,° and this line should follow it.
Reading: 75,°
